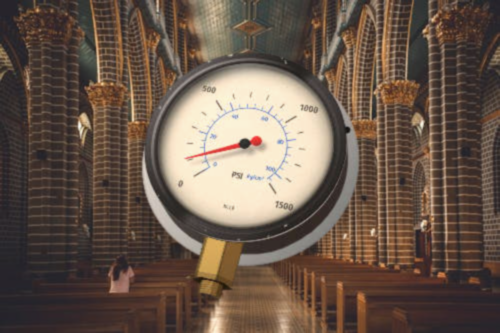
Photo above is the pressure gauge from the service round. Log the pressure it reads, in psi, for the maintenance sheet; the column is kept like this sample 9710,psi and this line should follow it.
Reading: 100,psi
